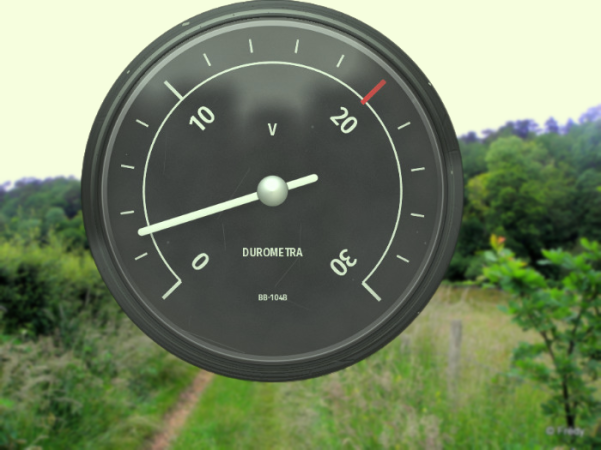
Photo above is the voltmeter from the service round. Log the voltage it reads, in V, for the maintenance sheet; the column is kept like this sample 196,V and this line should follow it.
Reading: 3,V
